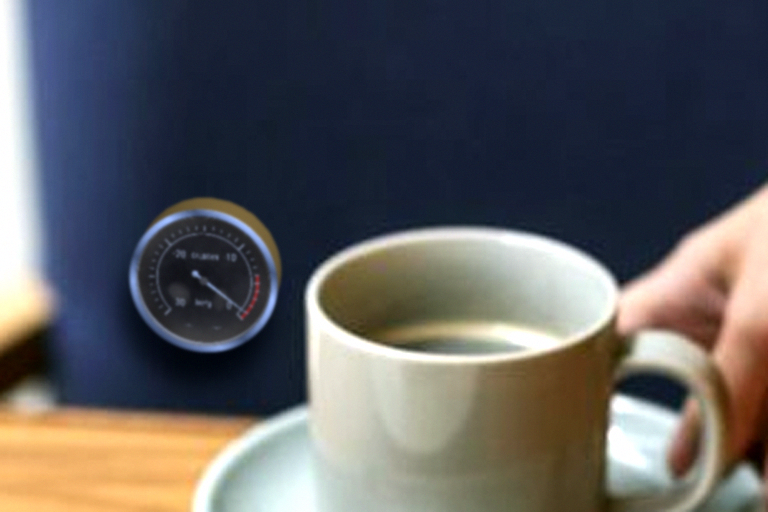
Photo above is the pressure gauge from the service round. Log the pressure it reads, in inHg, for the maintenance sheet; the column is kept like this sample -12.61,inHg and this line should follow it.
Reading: -1,inHg
